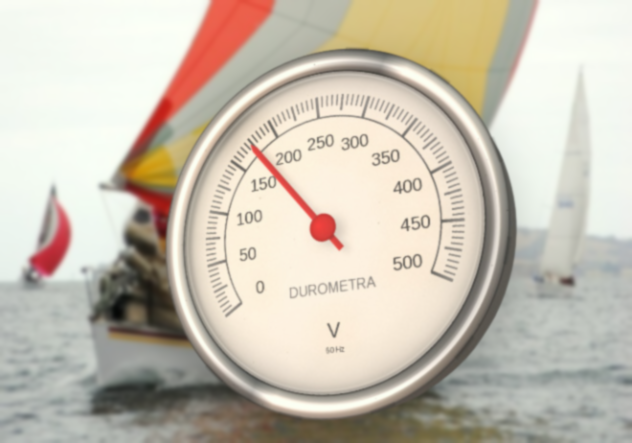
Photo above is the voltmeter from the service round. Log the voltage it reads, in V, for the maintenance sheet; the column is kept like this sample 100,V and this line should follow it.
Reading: 175,V
